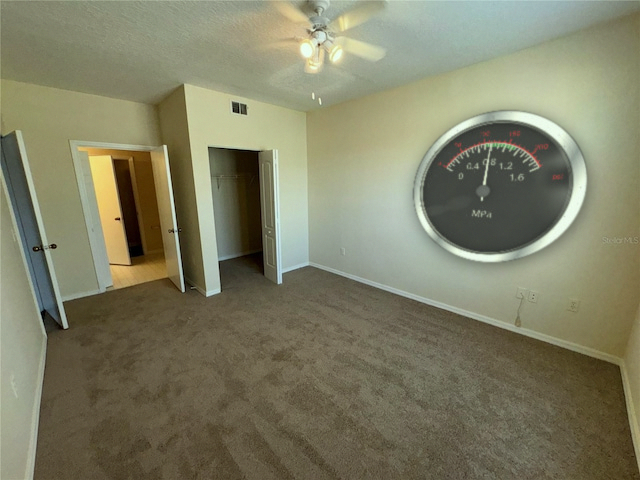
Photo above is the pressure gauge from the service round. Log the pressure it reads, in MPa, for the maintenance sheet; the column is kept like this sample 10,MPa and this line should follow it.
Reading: 0.8,MPa
